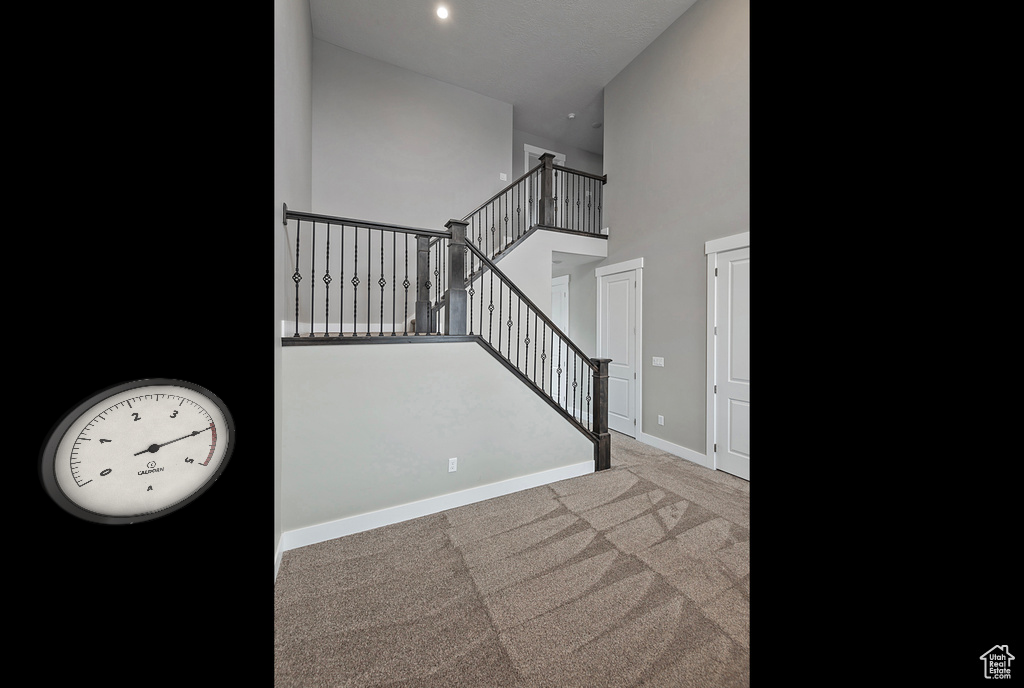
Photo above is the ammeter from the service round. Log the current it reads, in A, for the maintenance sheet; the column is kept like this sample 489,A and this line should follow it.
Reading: 4,A
